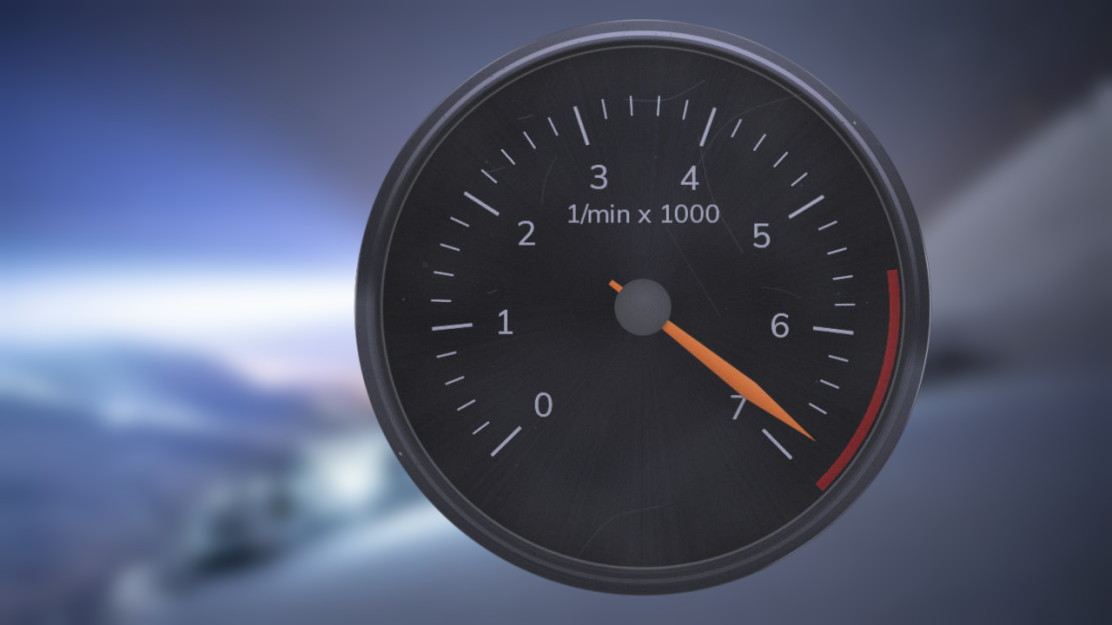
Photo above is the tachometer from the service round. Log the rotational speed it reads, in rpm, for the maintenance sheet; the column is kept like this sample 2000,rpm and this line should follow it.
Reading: 6800,rpm
